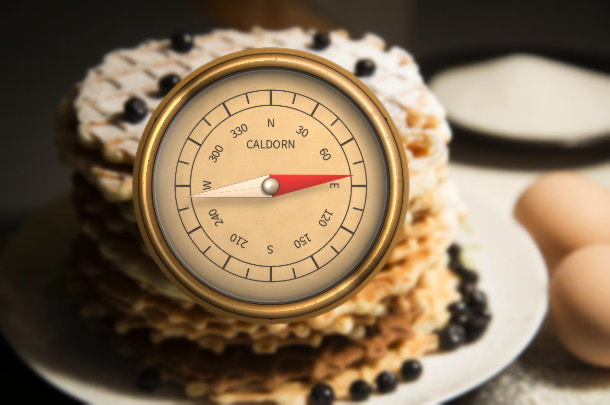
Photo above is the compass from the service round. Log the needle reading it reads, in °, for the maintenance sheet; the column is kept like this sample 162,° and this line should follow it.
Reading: 82.5,°
